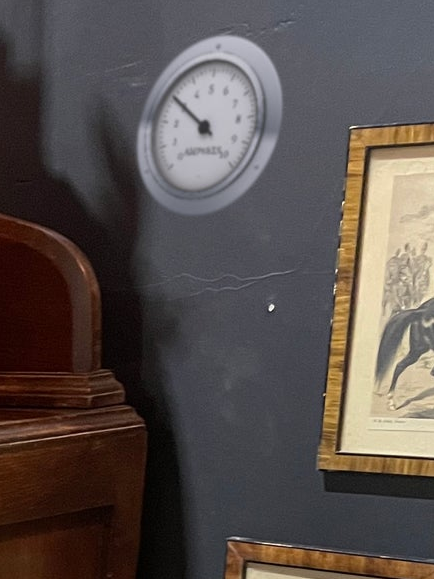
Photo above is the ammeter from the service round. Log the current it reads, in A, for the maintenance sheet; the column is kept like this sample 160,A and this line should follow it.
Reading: 3,A
